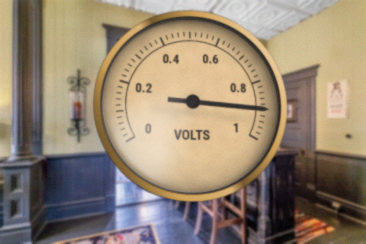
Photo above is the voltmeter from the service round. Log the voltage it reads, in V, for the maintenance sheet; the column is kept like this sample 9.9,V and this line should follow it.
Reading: 0.9,V
